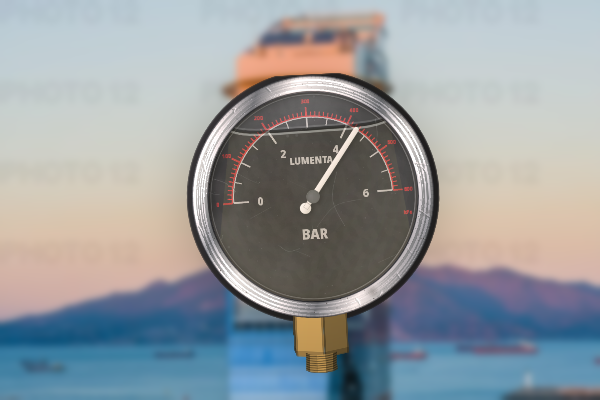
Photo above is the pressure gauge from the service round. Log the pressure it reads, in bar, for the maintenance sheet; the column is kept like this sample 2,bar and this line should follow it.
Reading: 4.25,bar
